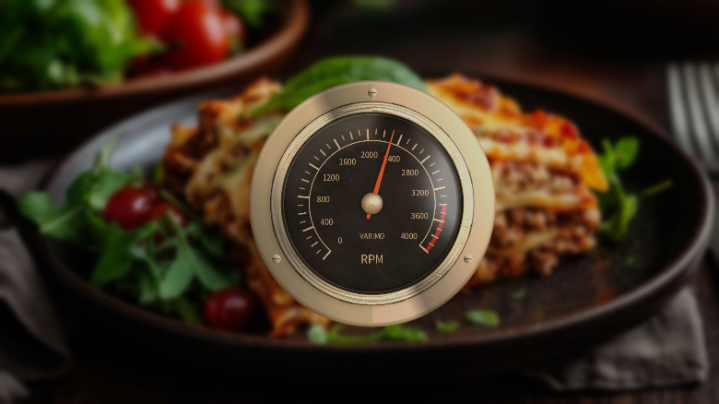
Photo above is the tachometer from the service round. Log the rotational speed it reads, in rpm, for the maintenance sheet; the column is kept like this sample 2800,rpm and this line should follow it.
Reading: 2300,rpm
